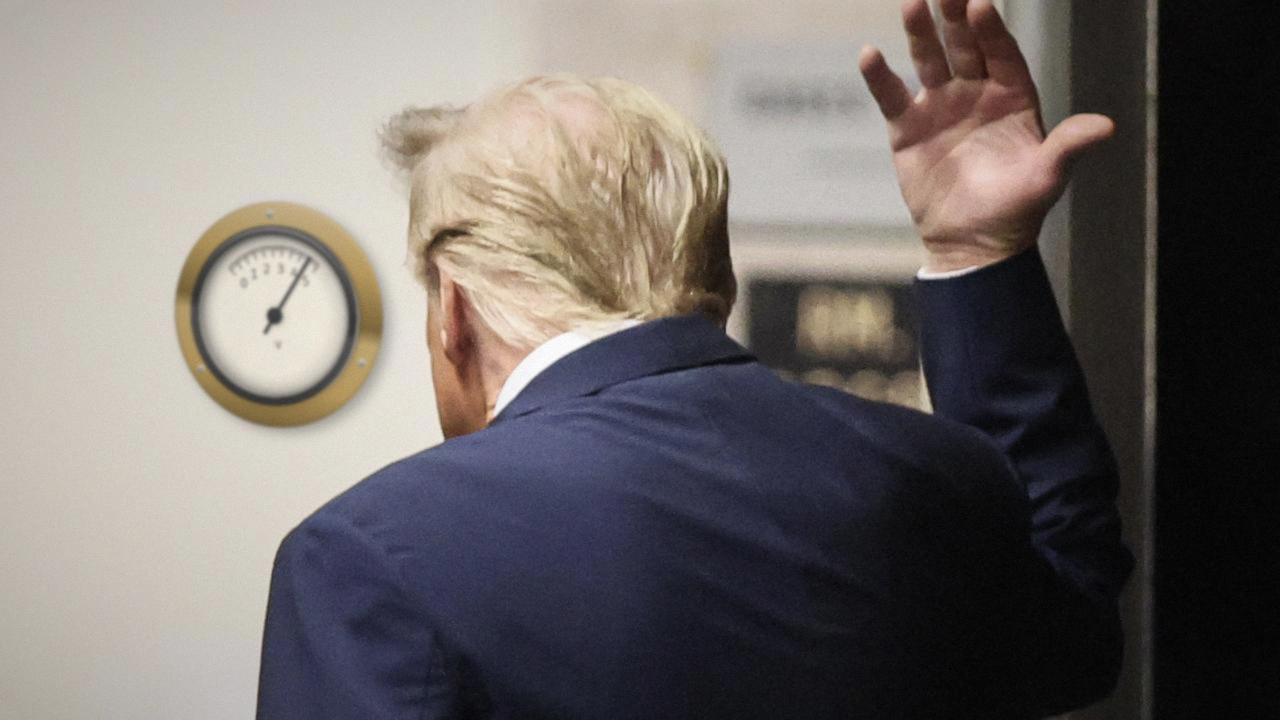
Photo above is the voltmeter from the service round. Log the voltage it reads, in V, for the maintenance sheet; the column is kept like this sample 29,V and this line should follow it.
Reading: 4.5,V
